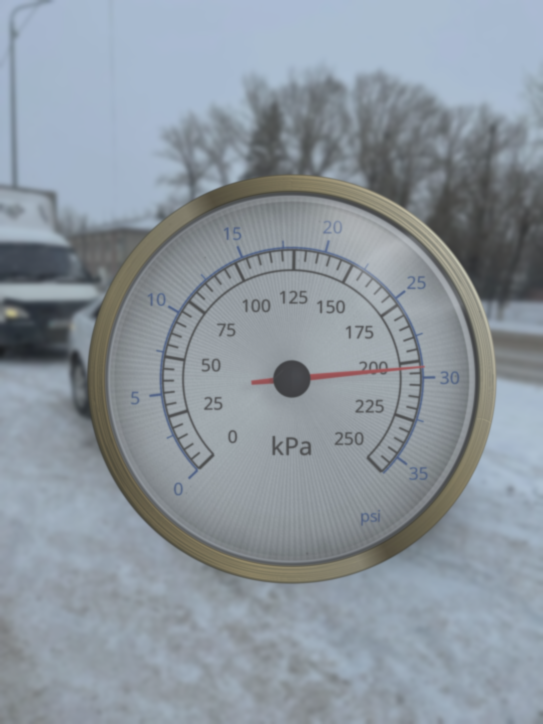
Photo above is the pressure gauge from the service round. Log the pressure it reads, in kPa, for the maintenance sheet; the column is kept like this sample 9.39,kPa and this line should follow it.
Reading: 202.5,kPa
